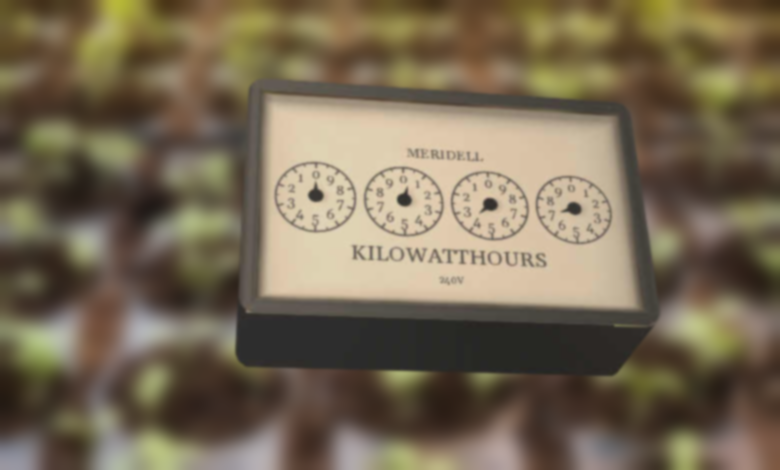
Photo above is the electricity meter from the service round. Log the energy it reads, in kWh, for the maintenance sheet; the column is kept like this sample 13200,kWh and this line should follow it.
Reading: 37,kWh
